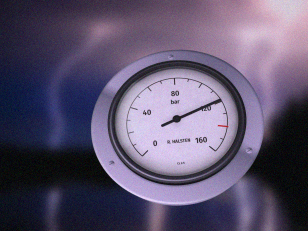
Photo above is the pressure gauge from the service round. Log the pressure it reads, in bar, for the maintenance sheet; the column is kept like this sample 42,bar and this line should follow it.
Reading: 120,bar
